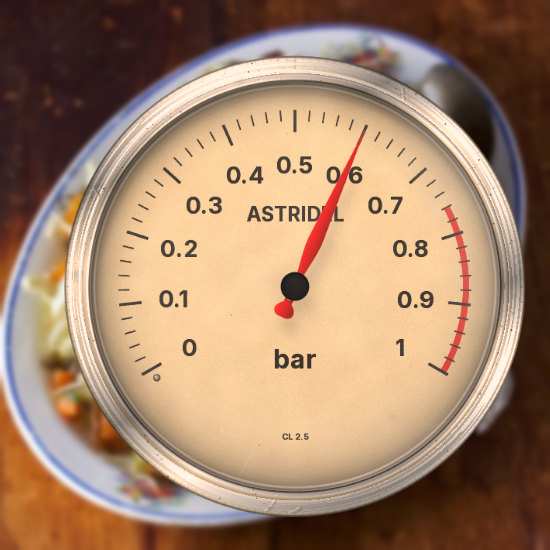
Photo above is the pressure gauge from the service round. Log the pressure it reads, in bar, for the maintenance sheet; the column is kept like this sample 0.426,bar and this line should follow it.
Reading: 0.6,bar
